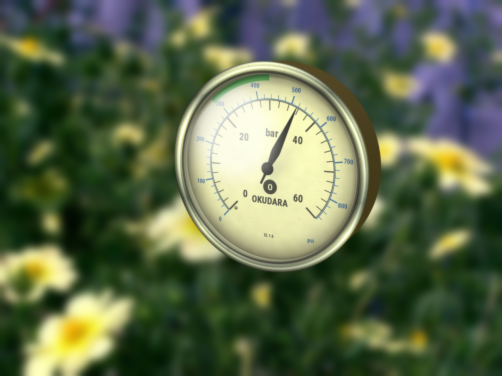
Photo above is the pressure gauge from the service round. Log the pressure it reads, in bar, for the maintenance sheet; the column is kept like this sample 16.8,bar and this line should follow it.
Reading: 36,bar
